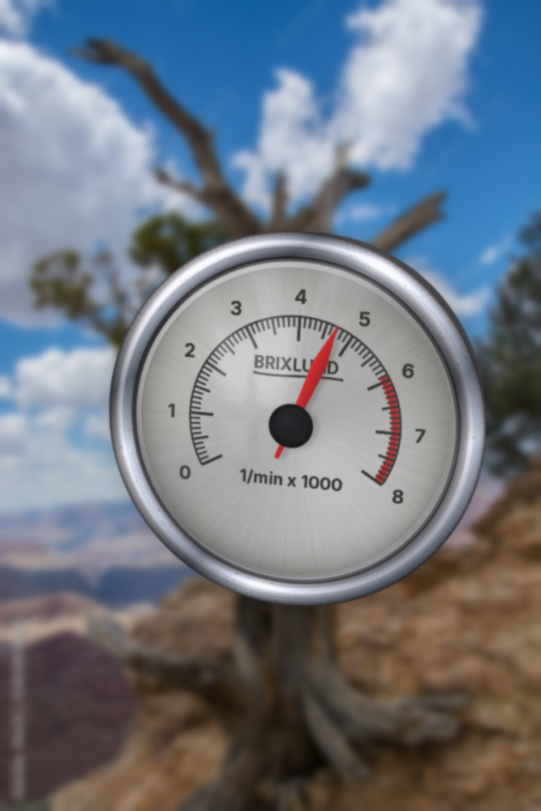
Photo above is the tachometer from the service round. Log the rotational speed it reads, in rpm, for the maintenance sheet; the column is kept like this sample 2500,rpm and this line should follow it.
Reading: 4700,rpm
